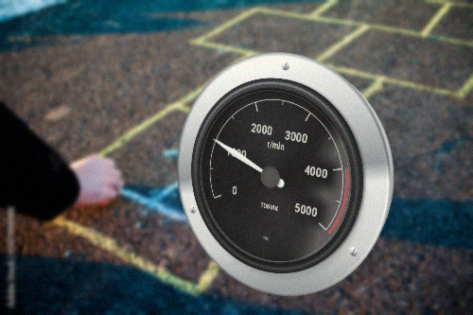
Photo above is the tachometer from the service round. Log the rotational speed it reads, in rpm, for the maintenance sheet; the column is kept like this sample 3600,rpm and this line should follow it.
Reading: 1000,rpm
